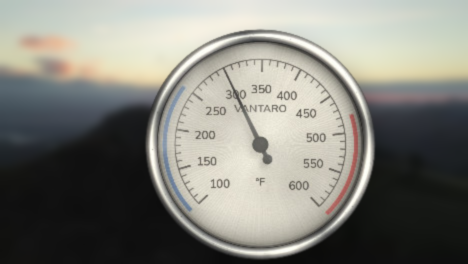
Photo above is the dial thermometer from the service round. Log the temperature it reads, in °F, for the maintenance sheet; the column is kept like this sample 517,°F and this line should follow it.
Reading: 300,°F
